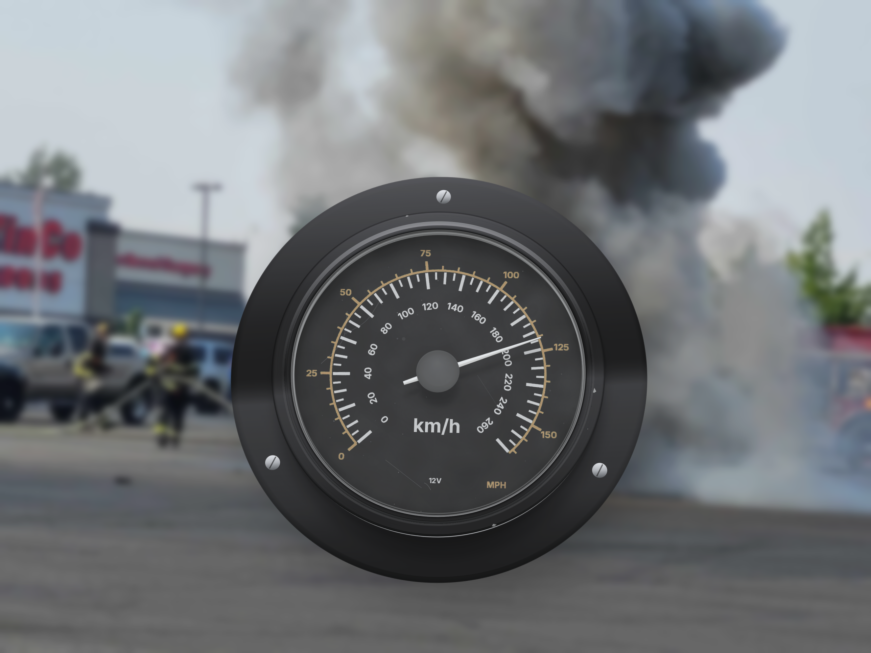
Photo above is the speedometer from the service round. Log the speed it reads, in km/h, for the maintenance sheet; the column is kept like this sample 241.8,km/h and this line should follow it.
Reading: 195,km/h
